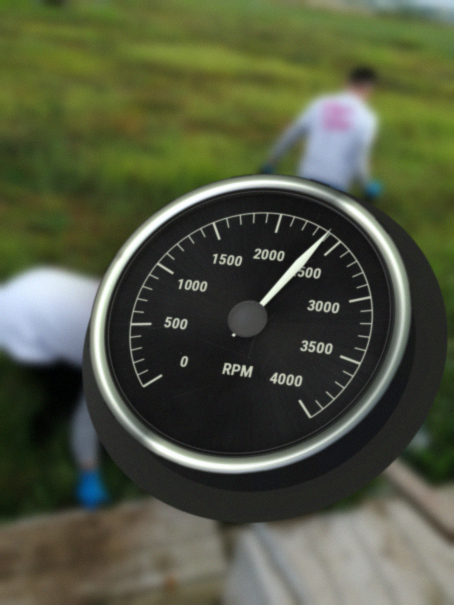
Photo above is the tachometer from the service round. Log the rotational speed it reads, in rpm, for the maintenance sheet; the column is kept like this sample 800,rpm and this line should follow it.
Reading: 2400,rpm
